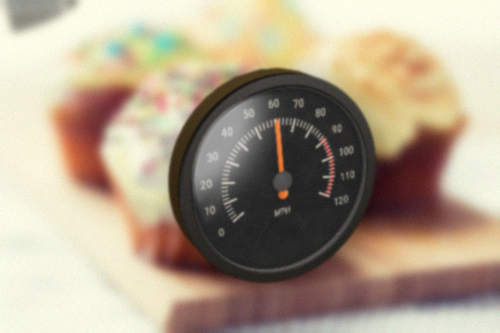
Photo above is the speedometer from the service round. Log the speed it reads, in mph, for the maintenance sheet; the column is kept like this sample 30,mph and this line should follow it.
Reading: 60,mph
